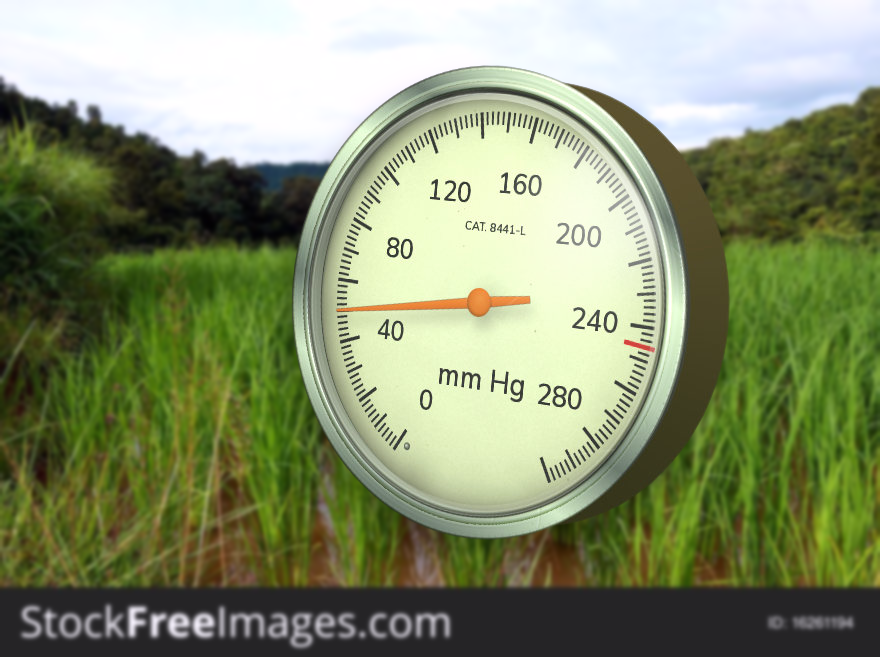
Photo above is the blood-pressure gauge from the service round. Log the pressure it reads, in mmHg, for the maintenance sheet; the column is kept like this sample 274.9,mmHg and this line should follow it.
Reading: 50,mmHg
